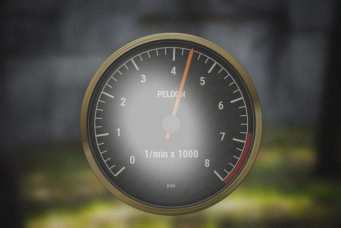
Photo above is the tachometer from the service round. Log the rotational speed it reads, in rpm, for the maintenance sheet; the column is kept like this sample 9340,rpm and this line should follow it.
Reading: 4400,rpm
